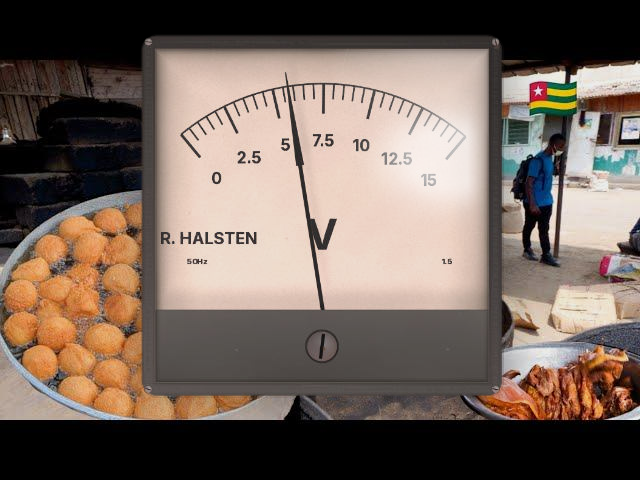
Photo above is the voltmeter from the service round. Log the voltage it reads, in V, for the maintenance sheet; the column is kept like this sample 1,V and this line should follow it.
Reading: 5.75,V
